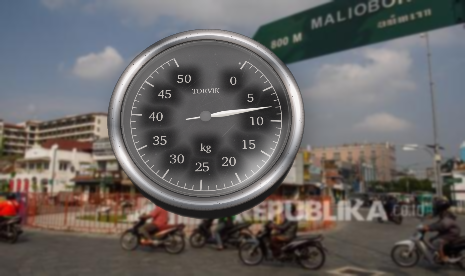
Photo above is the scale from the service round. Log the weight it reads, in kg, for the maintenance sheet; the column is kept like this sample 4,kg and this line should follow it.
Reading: 8,kg
